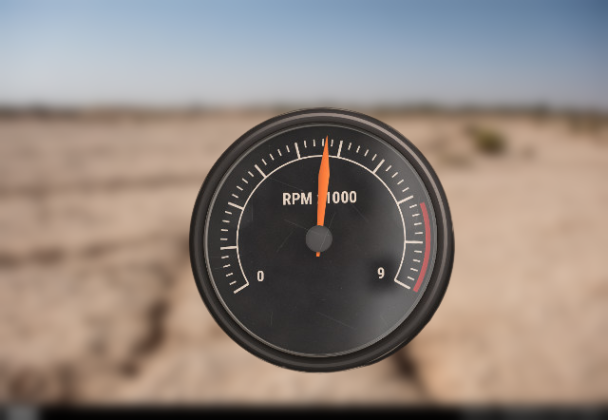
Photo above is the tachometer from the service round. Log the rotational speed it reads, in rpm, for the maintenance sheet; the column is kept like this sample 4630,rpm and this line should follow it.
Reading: 4700,rpm
